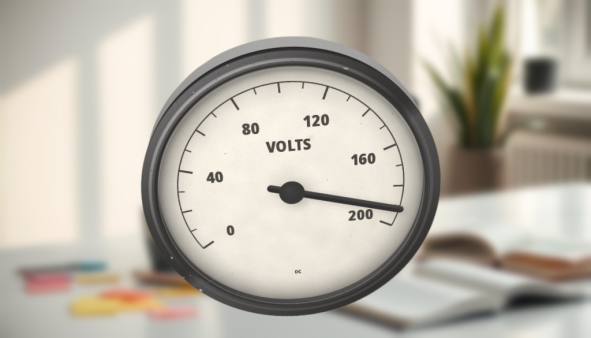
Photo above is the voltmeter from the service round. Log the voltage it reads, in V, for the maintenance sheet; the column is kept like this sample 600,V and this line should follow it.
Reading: 190,V
